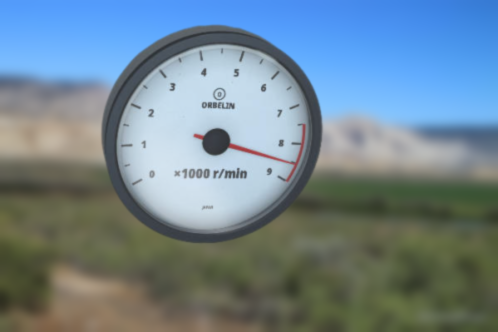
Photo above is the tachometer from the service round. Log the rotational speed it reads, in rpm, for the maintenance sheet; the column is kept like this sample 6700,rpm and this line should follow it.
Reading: 8500,rpm
